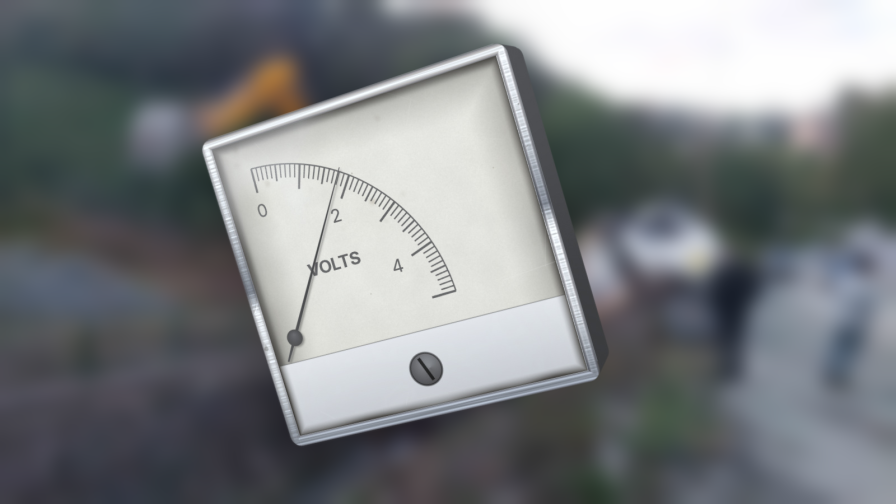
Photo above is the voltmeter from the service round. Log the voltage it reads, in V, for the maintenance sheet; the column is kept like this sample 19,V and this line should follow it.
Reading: 1.8,V
